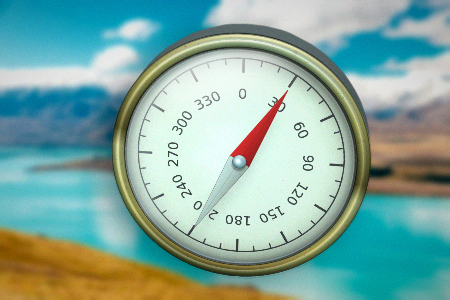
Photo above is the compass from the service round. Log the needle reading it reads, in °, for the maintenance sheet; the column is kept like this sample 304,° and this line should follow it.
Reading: 30,°
